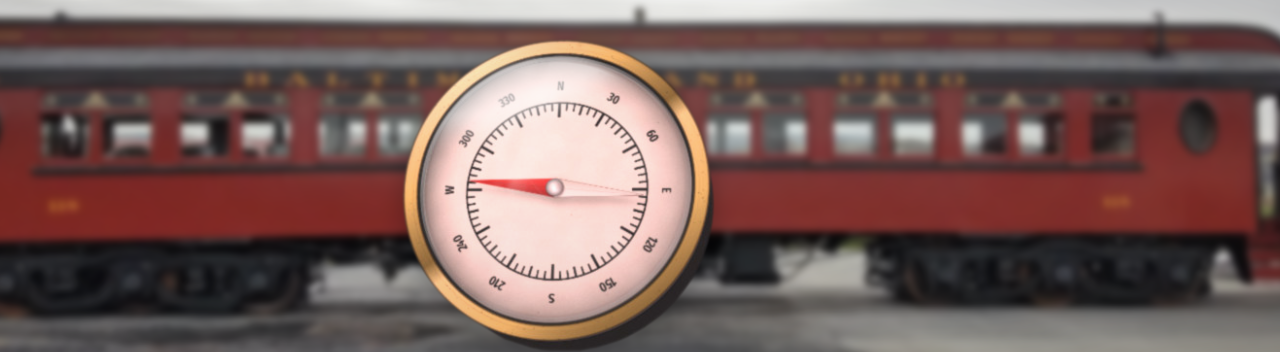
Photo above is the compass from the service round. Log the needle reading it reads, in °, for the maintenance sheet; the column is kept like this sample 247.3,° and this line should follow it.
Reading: 275,°
